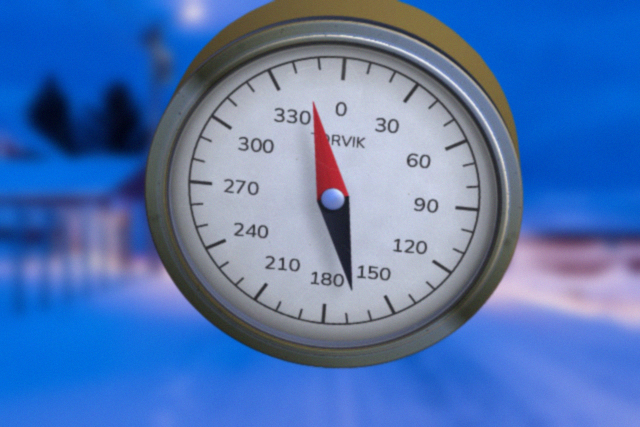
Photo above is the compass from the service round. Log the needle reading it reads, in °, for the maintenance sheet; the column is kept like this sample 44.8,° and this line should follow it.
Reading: 345,°
